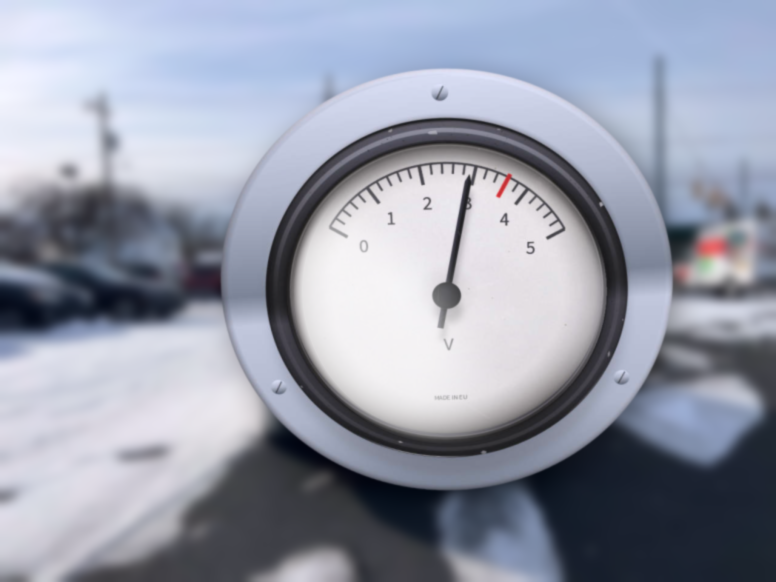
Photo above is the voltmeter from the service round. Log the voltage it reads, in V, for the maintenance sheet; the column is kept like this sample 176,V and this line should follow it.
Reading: 2.9,V
